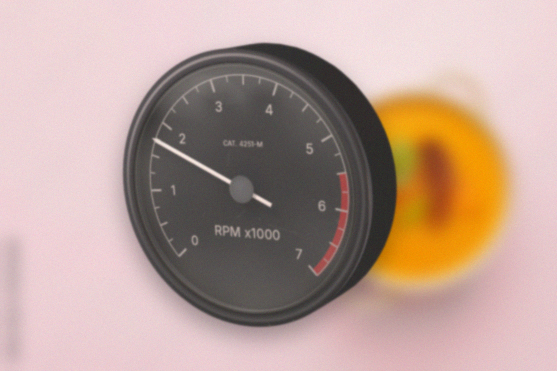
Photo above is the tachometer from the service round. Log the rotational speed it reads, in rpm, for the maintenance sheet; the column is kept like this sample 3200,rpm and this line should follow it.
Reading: 1750,rpm
